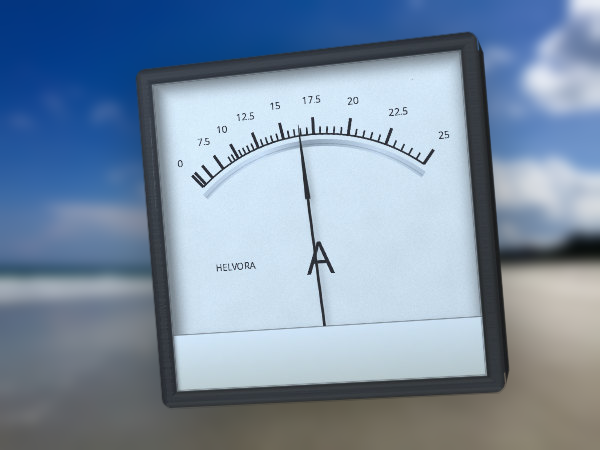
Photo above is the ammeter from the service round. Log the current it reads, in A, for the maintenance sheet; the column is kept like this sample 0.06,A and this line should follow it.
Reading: 16.5,A
